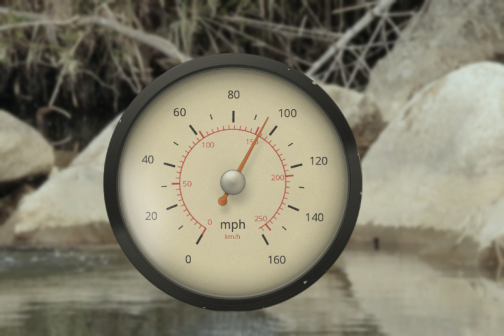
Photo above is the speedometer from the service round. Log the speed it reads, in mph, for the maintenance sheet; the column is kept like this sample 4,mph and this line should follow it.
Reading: 95,mph
